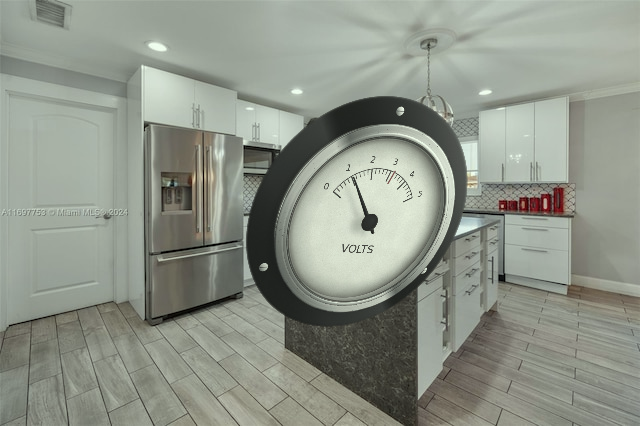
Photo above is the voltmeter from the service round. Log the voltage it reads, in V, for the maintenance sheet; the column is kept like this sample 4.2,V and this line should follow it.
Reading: 1,V
